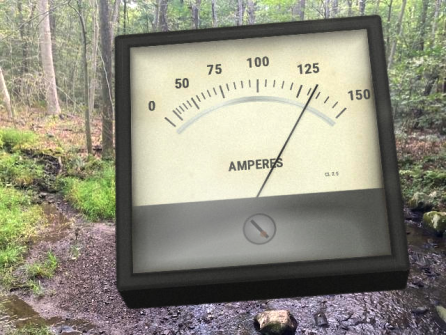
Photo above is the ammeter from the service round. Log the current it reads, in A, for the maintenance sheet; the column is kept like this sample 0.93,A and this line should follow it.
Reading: 132.5,A
